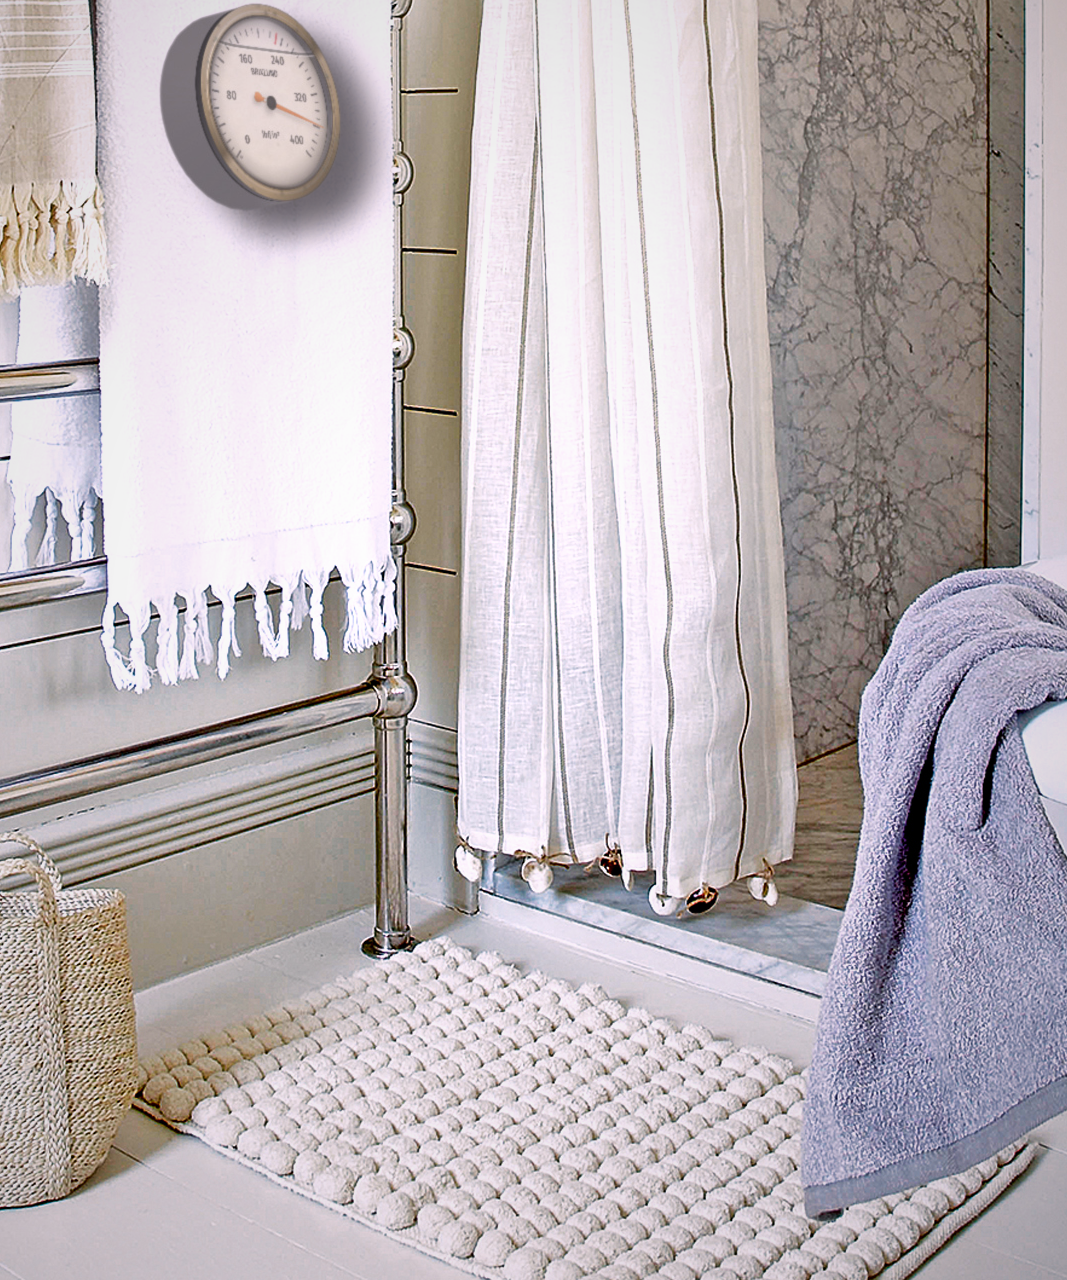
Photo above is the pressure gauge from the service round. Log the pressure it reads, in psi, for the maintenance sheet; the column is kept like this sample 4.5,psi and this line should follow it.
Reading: 360,psi
